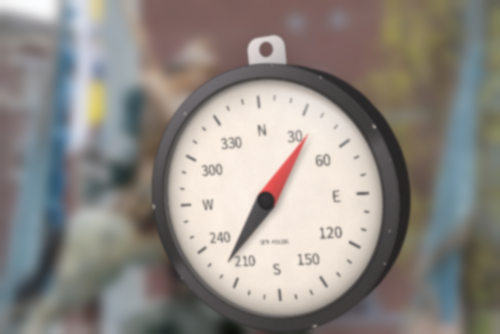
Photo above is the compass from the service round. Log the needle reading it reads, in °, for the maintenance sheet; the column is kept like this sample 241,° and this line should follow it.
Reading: 40,°
